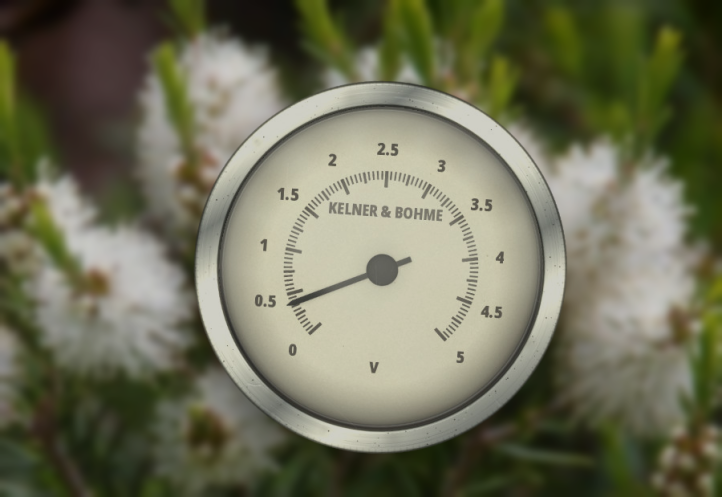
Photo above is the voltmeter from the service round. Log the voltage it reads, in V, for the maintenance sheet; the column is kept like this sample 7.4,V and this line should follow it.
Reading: 0.4,V
